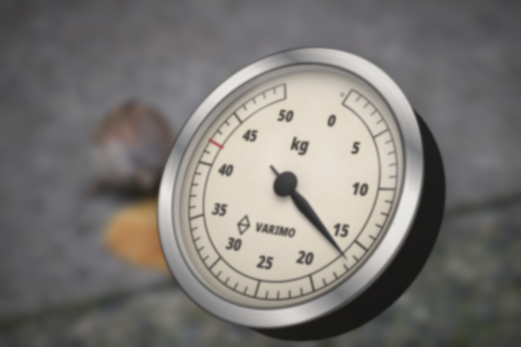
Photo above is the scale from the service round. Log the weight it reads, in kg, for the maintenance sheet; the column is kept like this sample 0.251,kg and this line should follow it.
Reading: 16.5,kg
